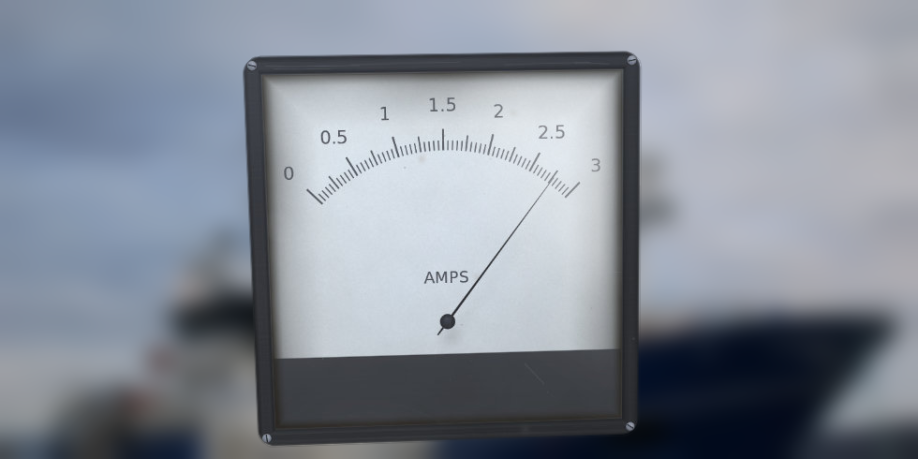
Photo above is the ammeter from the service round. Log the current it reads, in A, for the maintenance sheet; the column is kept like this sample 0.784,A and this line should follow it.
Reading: 2.75,A
